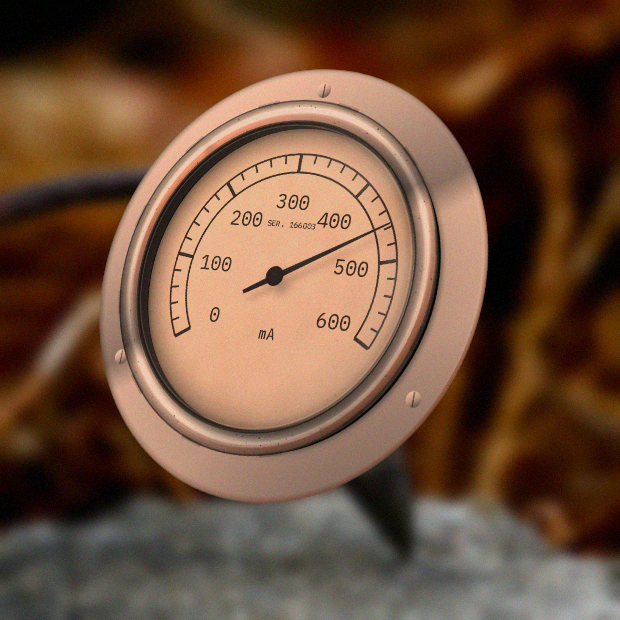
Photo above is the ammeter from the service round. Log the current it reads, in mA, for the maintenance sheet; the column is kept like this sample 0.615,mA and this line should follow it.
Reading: 460,mA
